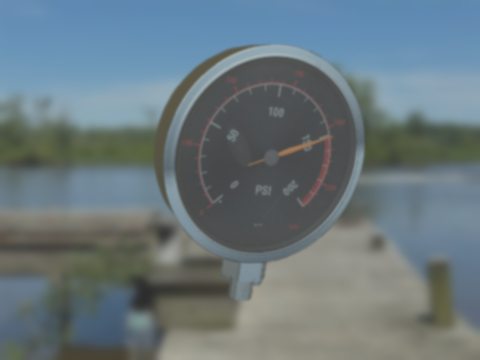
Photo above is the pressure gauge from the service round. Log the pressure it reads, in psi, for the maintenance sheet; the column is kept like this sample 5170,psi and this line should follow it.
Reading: 150,psi
